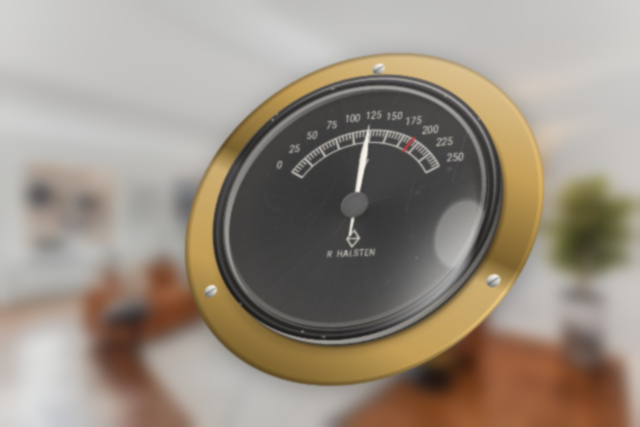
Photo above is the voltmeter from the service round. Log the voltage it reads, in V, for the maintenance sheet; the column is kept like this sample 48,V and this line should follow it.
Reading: 125,V
